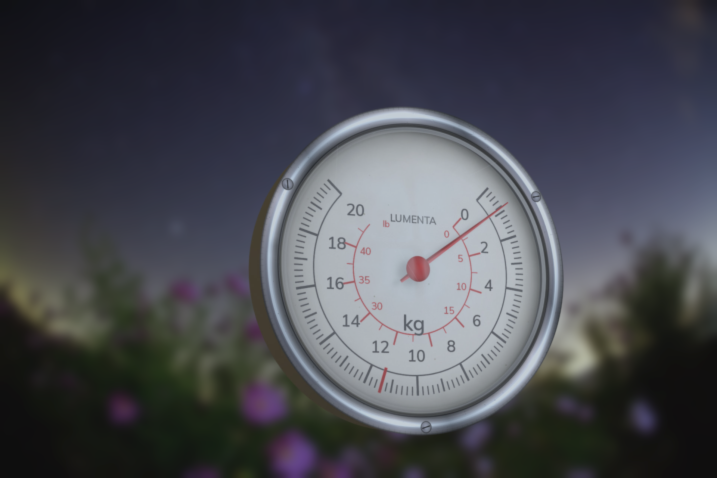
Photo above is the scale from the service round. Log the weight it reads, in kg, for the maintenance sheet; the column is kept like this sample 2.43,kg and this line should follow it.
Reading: 0.8,kg
